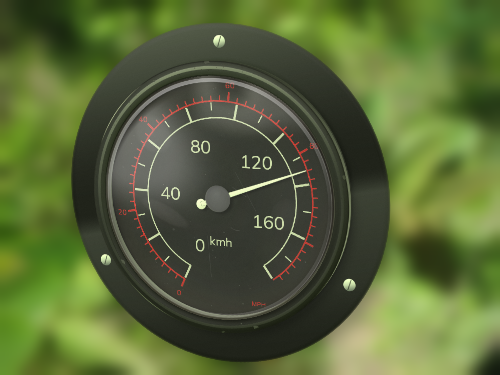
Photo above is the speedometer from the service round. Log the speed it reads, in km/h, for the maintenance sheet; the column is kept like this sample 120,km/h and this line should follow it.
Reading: 135,km/h
